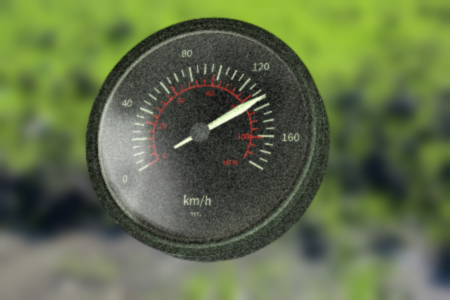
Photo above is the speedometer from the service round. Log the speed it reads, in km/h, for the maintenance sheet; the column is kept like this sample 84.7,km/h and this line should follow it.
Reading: 135,km/h
